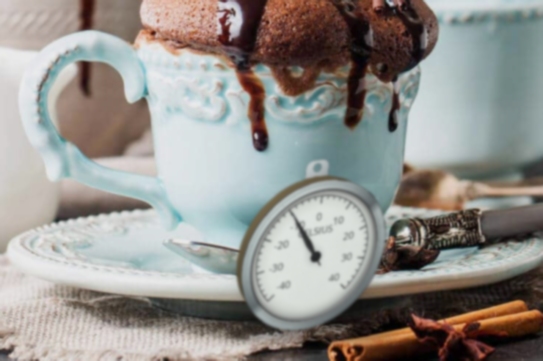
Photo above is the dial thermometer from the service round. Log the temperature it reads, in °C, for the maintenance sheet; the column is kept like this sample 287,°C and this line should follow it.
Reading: -10,°C
